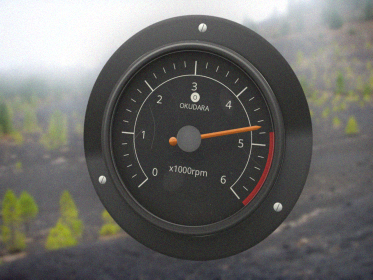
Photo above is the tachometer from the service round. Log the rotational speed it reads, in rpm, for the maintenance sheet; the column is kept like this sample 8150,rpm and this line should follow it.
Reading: 4700,rpm
